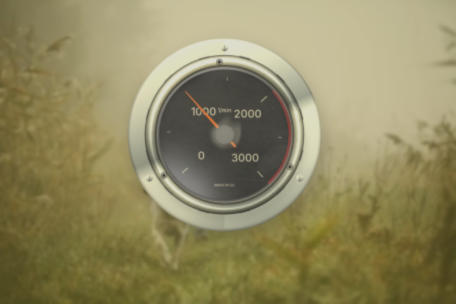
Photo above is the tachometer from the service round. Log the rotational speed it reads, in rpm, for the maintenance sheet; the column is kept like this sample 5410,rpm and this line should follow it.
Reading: 1000,rpm
